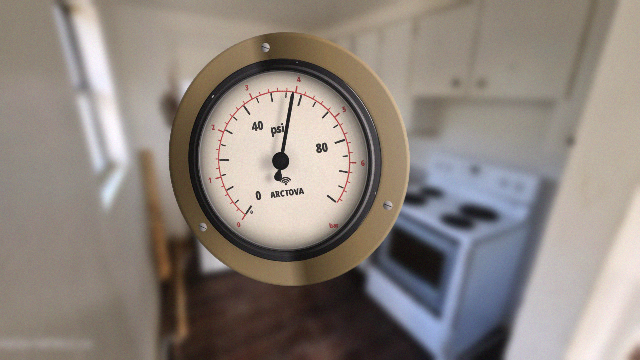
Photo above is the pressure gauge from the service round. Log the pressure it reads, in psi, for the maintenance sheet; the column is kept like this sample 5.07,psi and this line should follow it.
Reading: 57.5,psi
